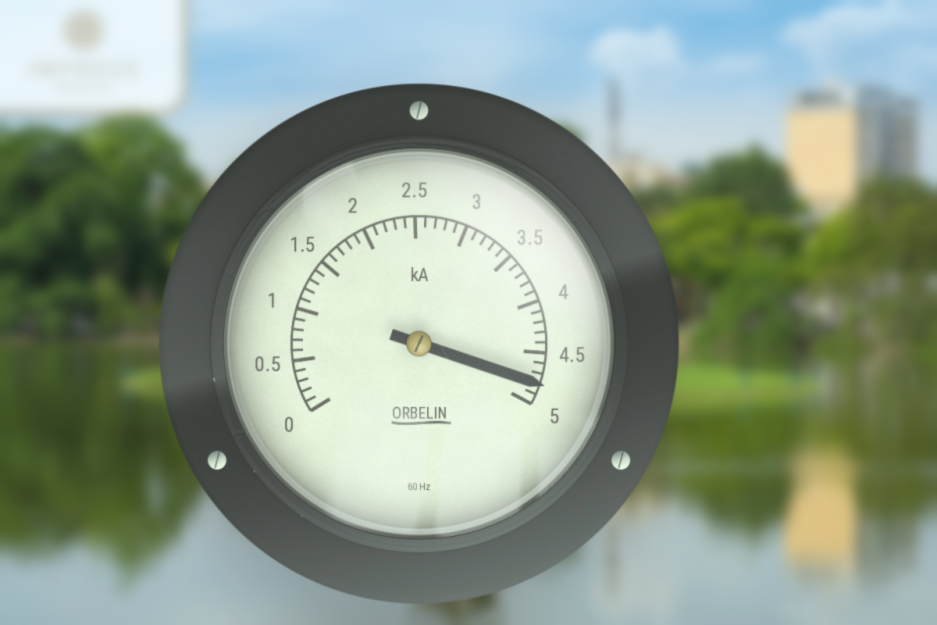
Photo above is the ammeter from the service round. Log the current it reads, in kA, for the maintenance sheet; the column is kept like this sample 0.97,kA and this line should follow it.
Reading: 4.8,kA
